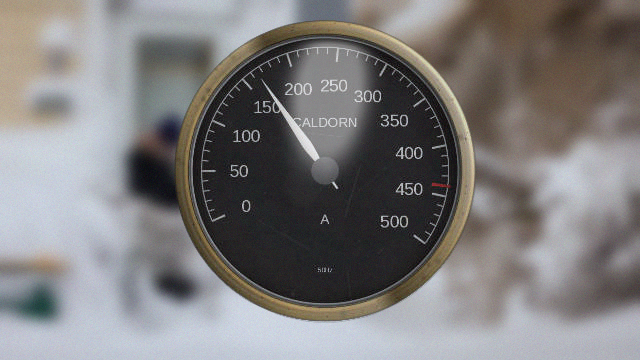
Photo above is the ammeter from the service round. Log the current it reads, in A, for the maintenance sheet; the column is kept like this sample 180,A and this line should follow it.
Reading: 165,A
